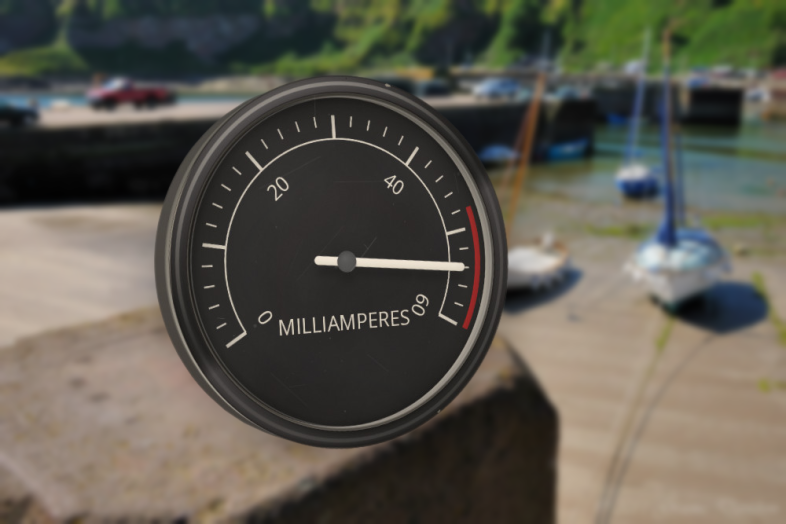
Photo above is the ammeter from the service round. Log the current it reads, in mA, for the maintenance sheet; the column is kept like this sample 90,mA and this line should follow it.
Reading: 54,mA
